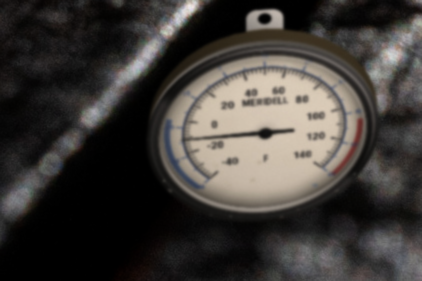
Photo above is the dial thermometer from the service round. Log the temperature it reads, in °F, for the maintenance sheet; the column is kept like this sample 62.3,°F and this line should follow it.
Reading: -10,°F
